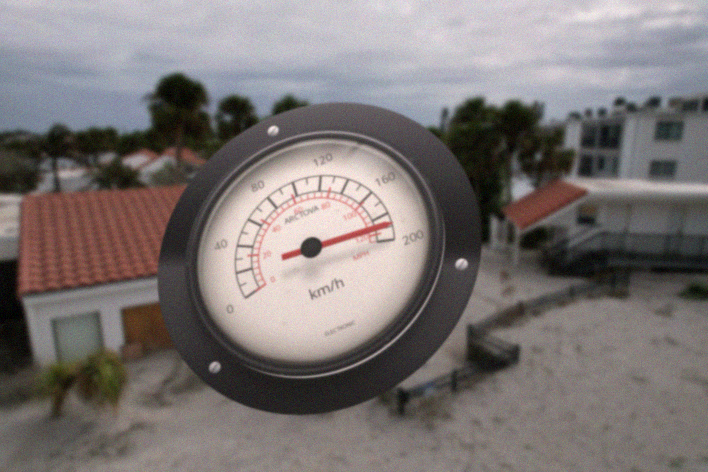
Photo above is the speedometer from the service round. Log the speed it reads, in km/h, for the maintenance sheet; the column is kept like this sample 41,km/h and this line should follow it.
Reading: 190,km/h
